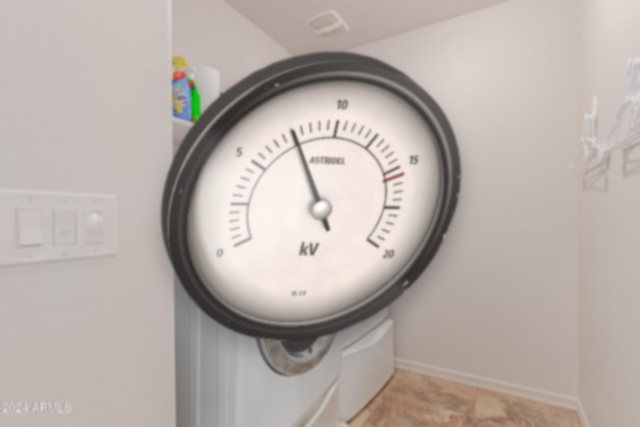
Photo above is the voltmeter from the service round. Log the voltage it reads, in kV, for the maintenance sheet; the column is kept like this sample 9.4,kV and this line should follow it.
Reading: 7.5,kV
